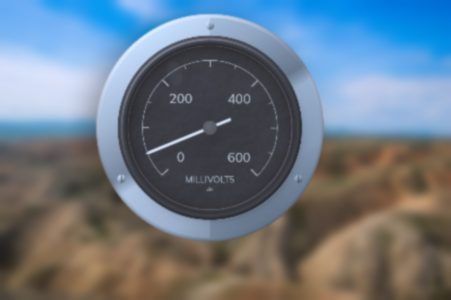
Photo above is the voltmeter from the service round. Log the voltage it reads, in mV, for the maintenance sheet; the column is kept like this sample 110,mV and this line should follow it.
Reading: 50,mV
